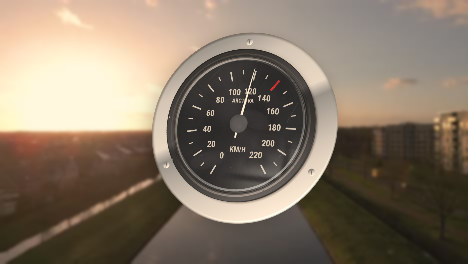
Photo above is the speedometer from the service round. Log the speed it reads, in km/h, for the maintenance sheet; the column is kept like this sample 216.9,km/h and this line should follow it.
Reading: 120,km/h
